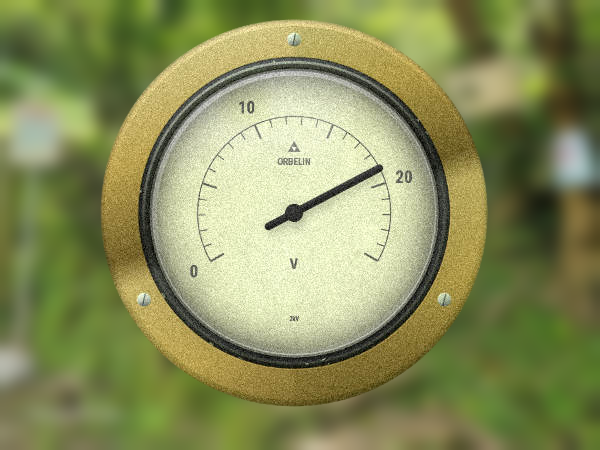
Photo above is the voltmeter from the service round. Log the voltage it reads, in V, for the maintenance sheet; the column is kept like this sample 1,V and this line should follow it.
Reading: 19,V
